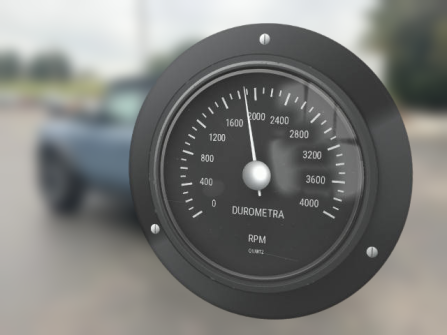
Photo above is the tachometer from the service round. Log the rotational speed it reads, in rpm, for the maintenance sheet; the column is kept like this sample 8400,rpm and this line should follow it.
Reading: 1900,rpm
